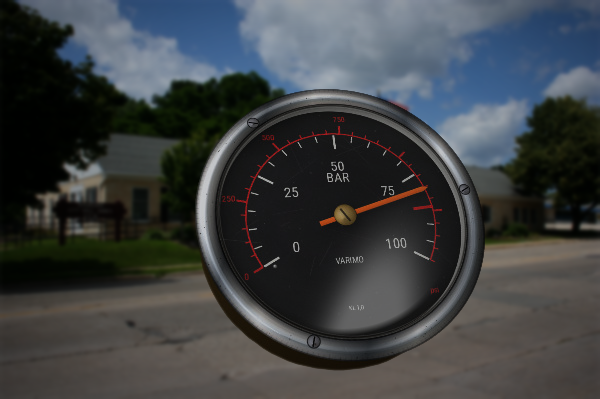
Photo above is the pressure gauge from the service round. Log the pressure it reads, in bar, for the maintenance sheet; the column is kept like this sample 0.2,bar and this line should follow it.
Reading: 80,bar
